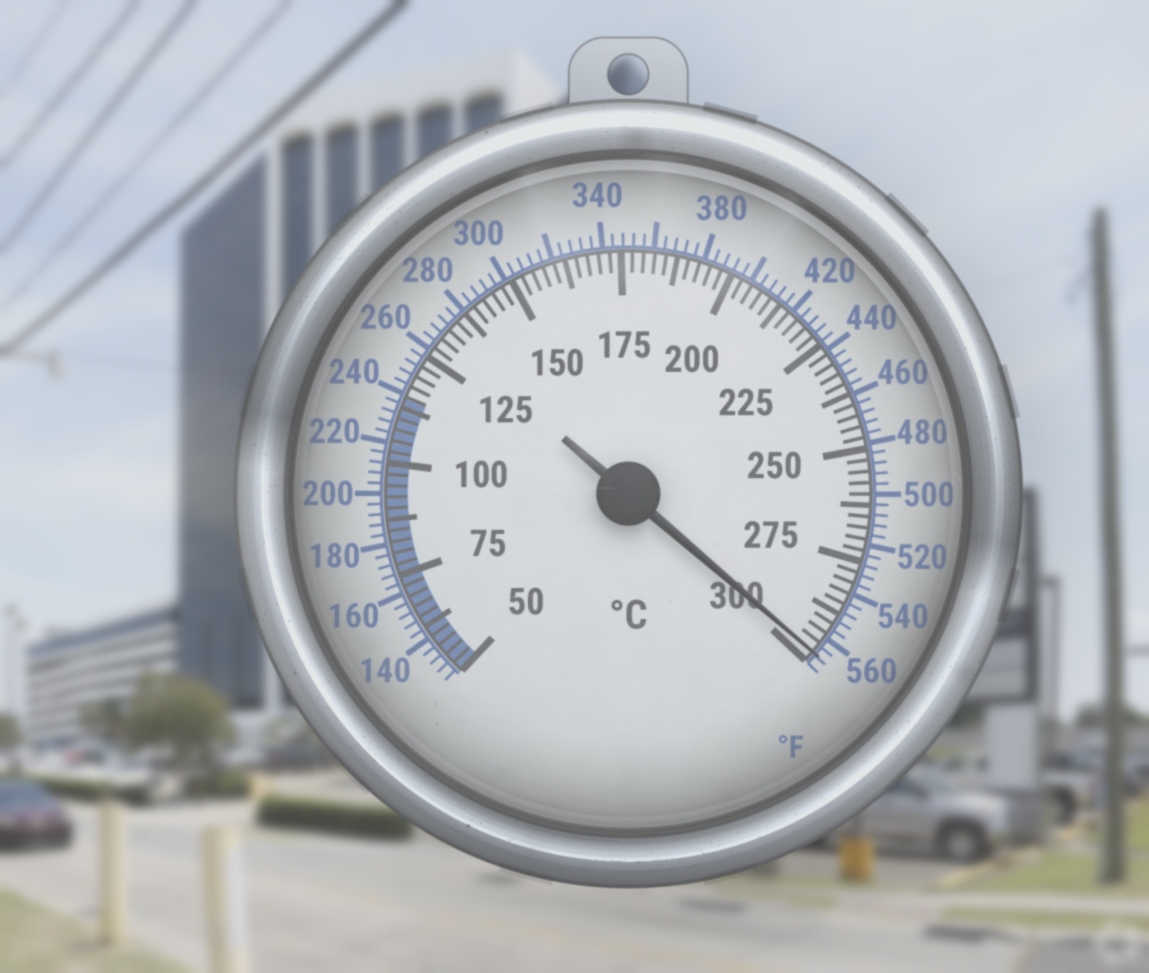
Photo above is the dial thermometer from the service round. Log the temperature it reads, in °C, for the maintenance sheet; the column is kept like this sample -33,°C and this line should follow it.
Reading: 297.5,°C
